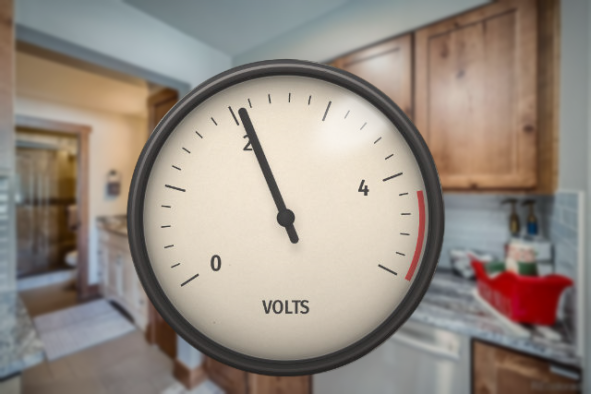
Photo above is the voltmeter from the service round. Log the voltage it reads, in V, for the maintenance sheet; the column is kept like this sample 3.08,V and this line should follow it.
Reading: 2.1,V
